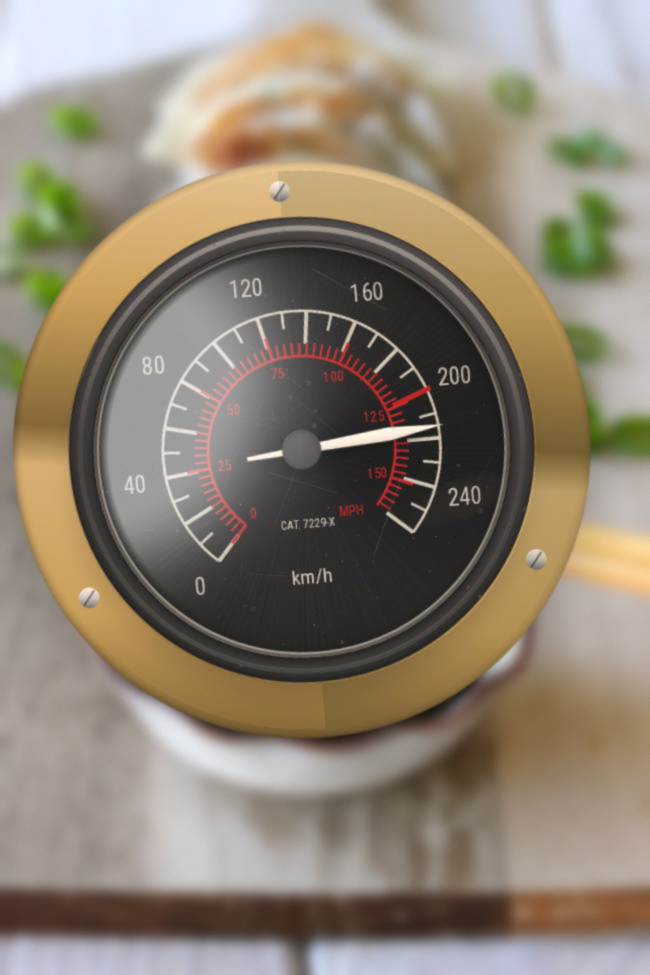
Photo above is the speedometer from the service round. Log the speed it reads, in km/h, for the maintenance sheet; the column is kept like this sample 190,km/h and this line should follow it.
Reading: 215,km/h
